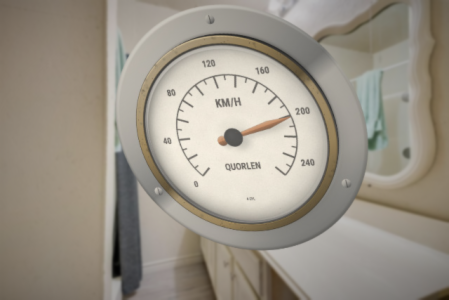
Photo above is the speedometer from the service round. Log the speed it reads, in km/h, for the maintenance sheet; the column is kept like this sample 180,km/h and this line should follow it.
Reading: 200,km/h
